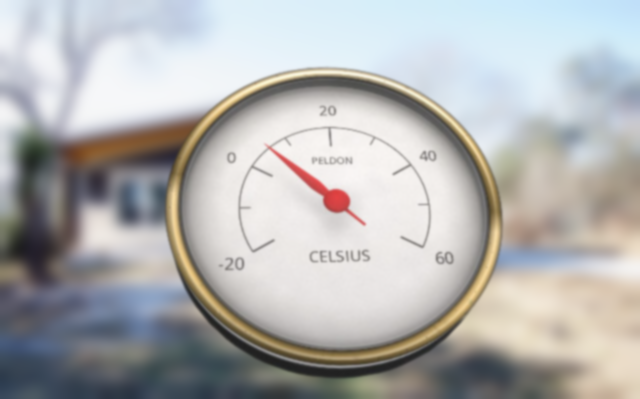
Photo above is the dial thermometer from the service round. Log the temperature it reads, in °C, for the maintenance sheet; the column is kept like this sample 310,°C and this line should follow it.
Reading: 5,°C
